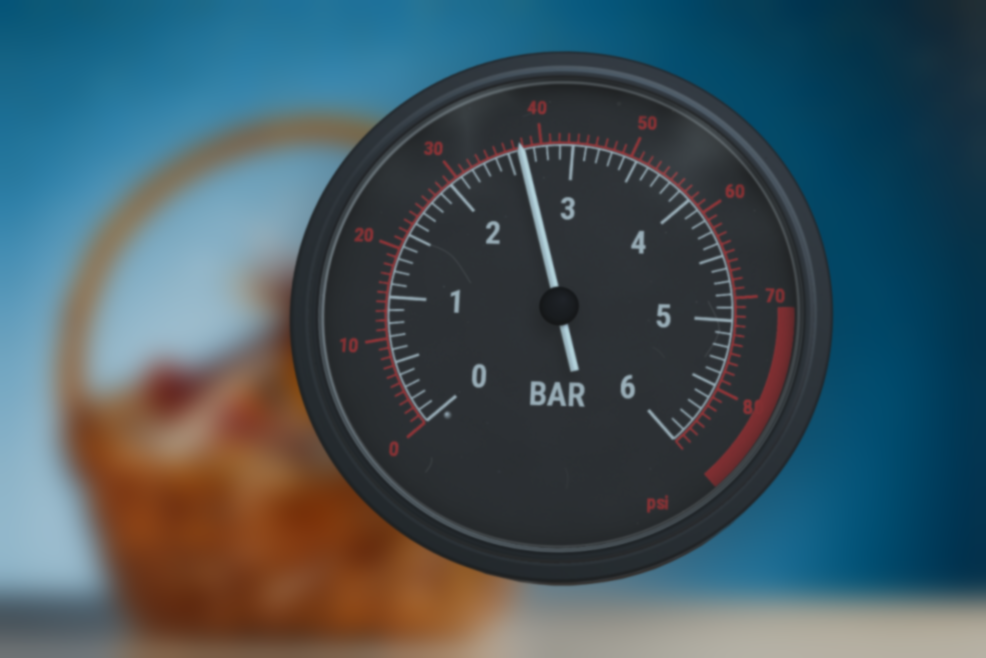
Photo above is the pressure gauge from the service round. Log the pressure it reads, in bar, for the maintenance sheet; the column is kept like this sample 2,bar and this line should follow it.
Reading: 2.6,bar
